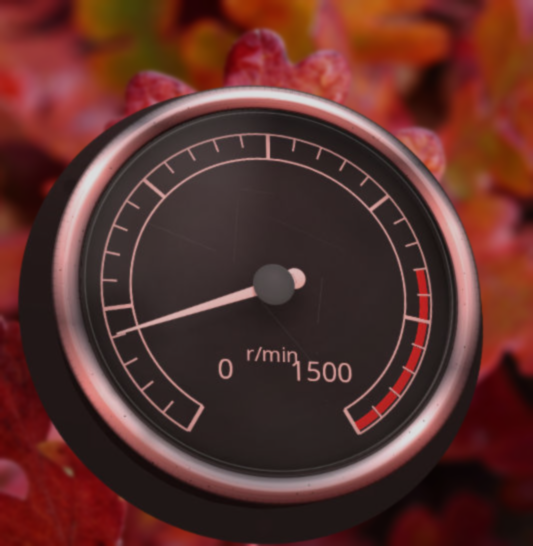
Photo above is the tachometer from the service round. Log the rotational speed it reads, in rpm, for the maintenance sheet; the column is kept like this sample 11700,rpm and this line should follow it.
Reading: 200,rpm
